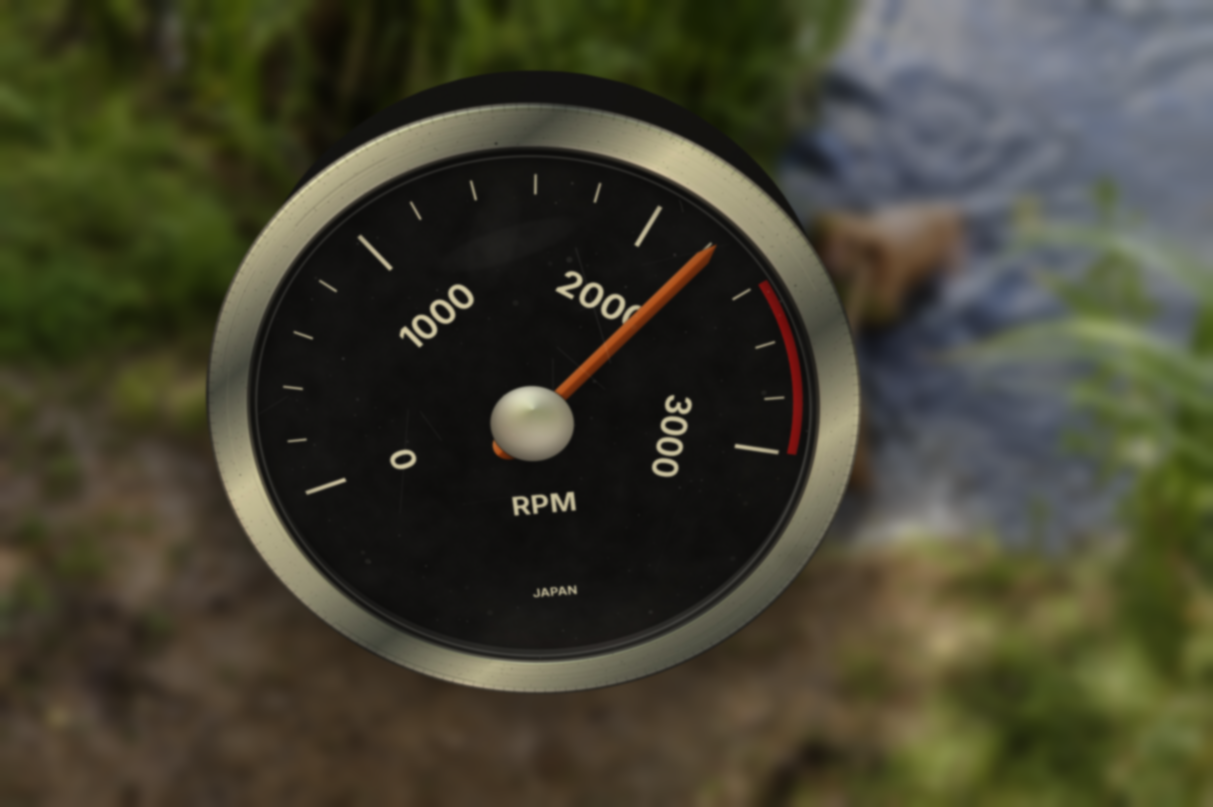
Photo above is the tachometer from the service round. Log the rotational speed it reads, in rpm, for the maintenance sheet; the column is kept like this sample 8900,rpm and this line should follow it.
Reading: 2200,rpm
